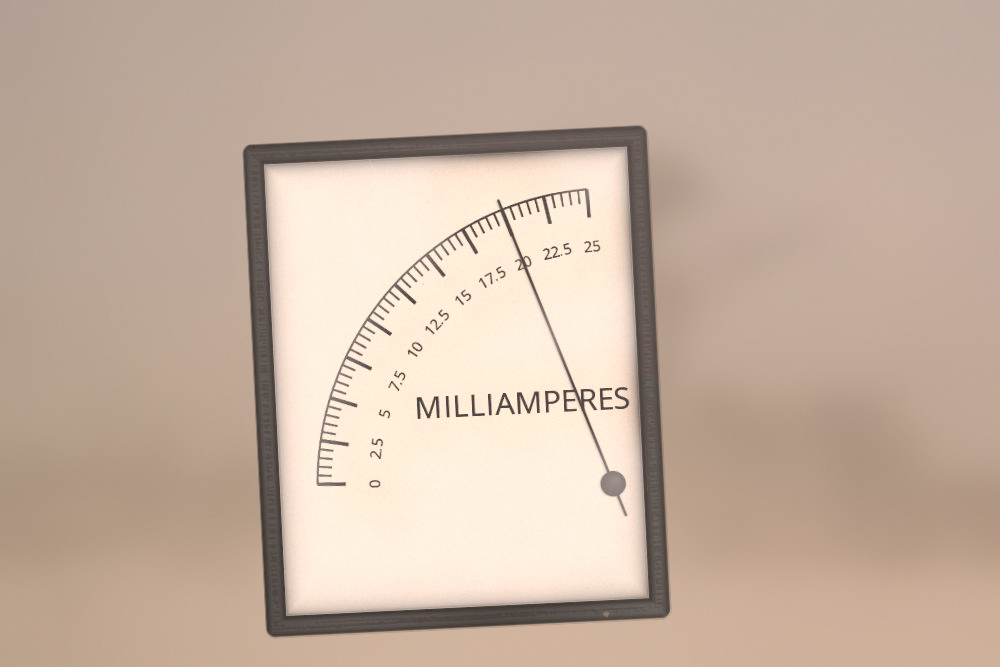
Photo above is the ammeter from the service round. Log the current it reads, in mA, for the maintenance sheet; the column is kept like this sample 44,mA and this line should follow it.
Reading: 20,mA
